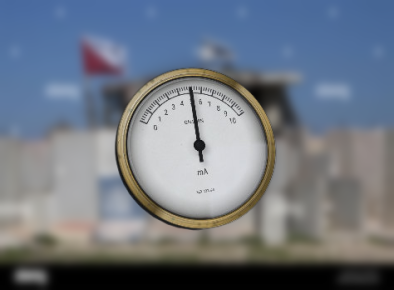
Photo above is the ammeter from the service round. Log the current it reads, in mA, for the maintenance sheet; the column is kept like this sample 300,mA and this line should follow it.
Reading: 5,mA
